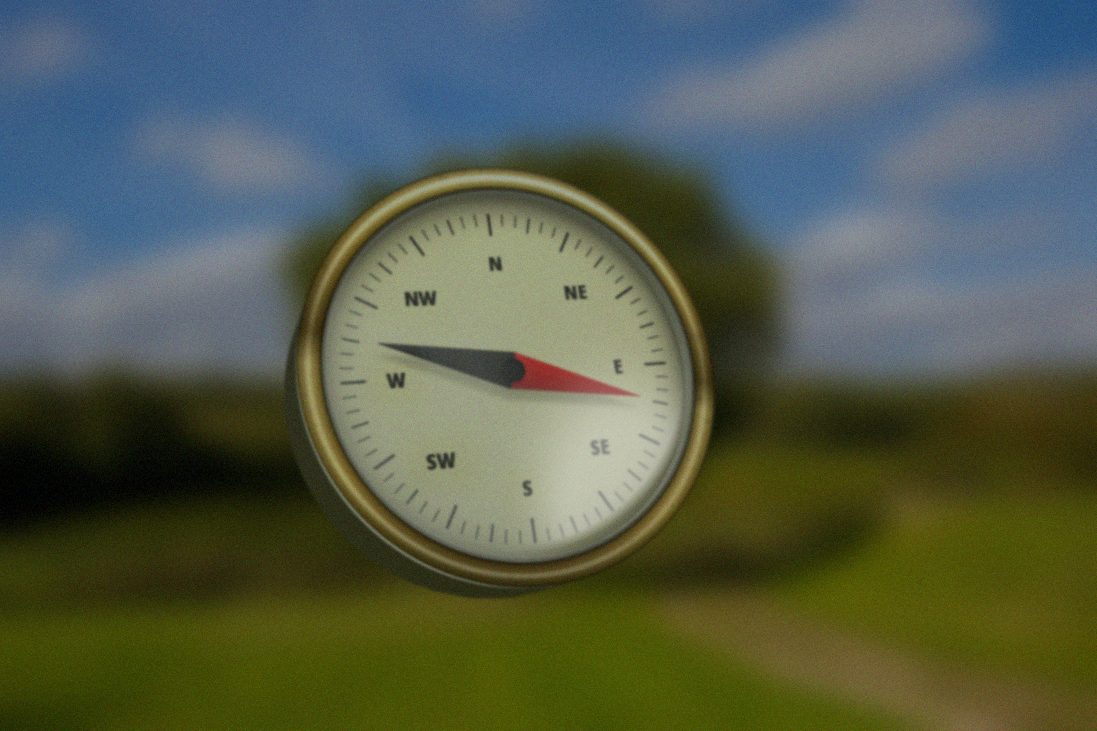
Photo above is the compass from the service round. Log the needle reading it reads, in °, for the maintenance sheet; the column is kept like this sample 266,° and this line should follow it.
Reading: 105,°
